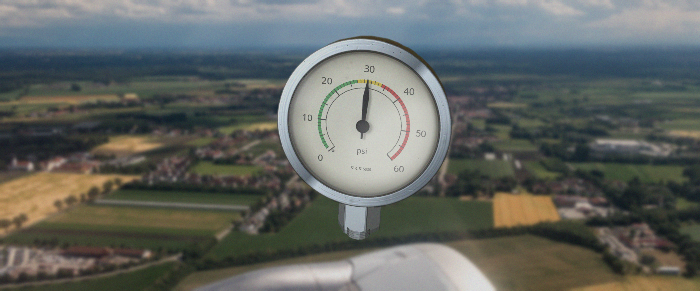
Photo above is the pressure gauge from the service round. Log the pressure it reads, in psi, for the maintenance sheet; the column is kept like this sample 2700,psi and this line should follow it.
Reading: 30,psi
